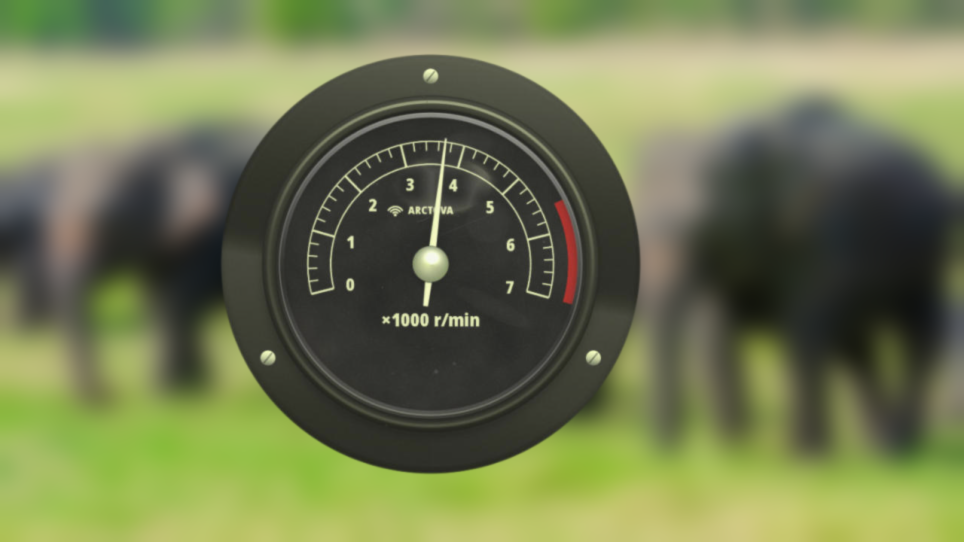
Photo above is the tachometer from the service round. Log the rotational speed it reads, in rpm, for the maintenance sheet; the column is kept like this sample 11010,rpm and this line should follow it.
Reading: 3700,rpm
